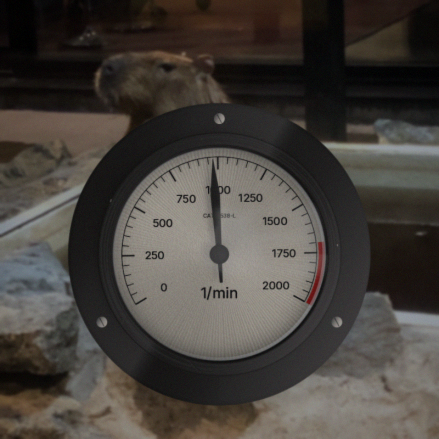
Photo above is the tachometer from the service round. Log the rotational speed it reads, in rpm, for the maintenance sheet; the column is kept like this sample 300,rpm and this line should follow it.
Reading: 975,rpm
